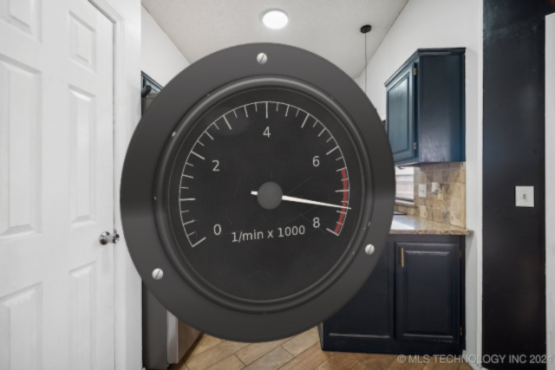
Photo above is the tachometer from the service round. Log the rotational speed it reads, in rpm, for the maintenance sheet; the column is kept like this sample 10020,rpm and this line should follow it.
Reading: 7375,rpm
